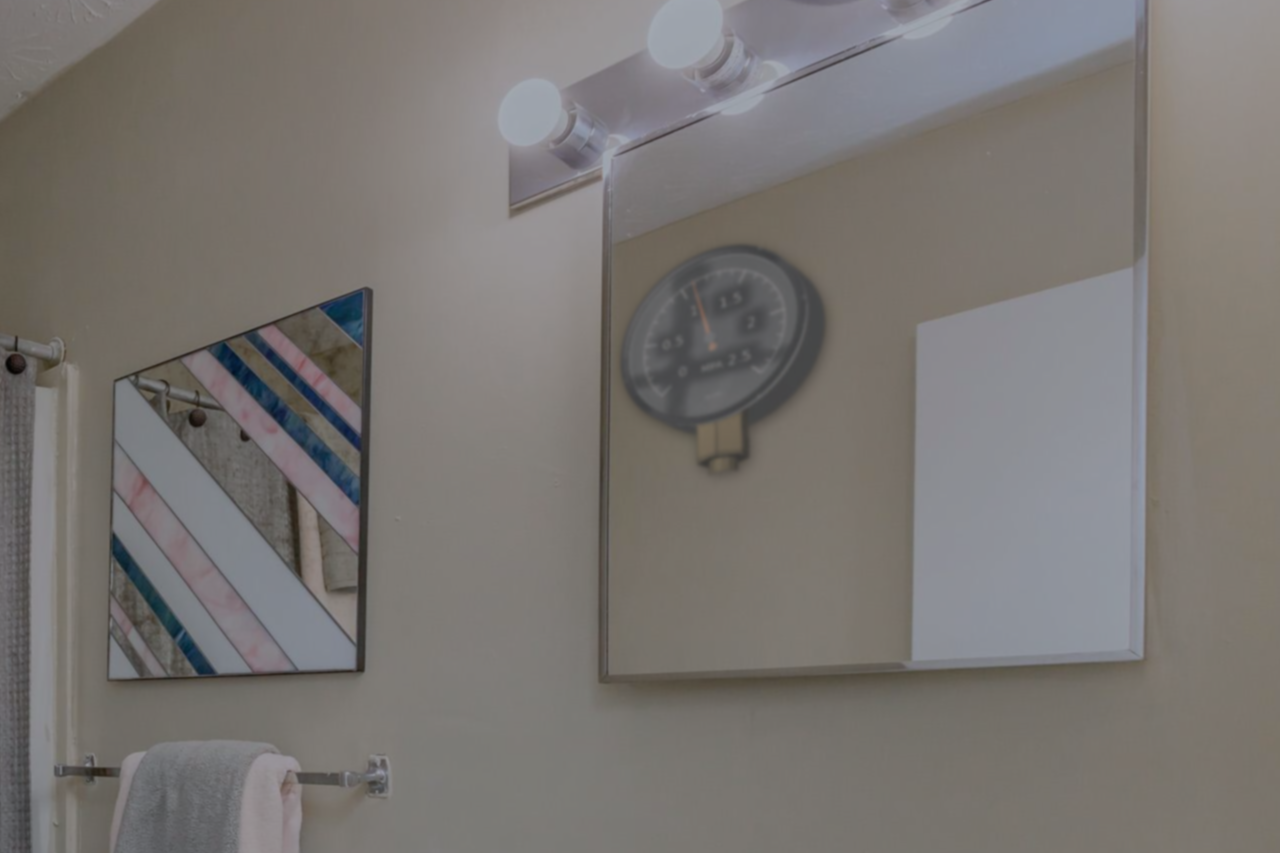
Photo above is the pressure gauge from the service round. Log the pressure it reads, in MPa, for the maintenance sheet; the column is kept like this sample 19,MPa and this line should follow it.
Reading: 1.1,MPa
